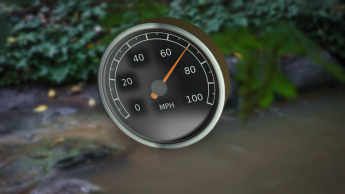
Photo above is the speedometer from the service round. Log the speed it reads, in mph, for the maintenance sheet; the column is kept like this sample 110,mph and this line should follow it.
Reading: 70,mph
